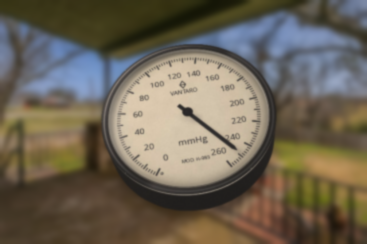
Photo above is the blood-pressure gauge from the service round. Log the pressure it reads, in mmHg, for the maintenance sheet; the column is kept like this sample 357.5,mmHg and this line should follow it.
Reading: 250,mmHg
